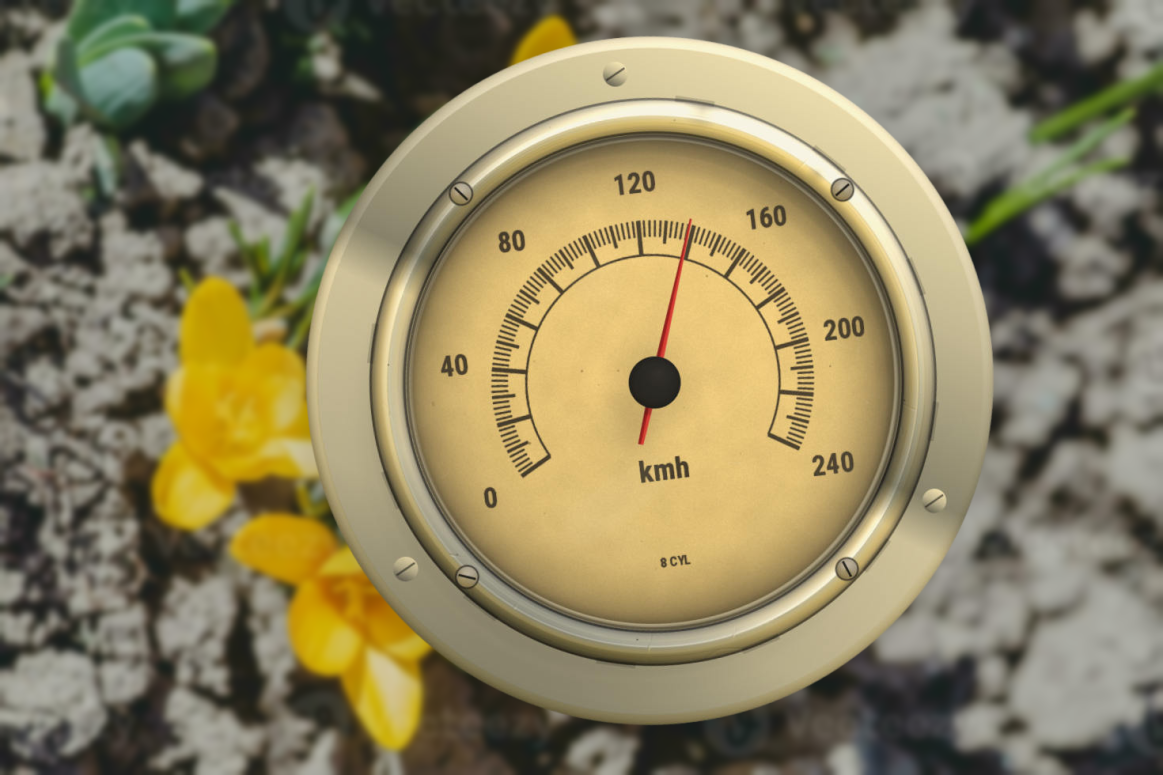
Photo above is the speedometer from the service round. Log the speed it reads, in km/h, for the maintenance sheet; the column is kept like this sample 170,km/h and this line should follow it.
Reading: 138,km/h
